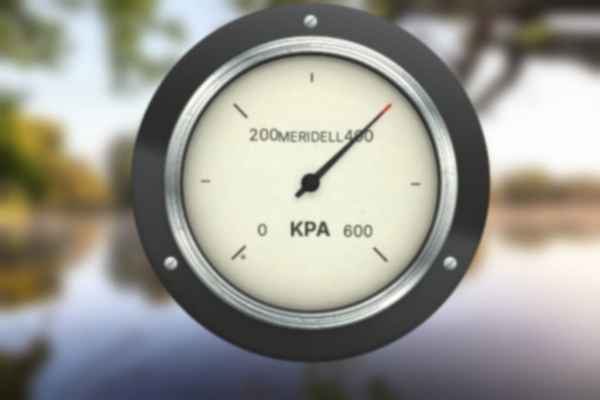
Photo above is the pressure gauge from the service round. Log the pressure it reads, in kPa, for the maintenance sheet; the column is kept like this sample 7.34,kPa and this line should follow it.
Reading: 400,kPa
